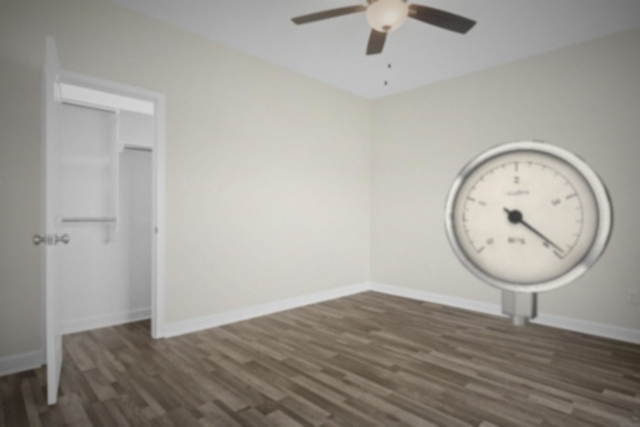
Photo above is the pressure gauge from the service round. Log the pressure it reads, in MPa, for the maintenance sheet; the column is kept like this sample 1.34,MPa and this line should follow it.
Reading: 3.9,MPa
